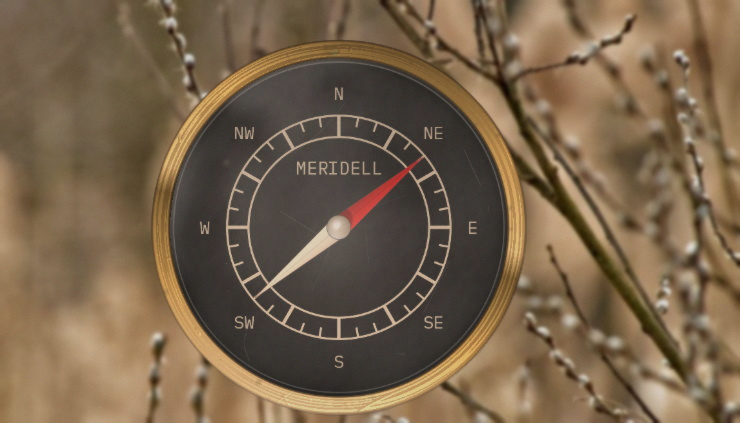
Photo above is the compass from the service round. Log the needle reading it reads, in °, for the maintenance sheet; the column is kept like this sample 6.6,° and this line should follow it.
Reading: 50,°
